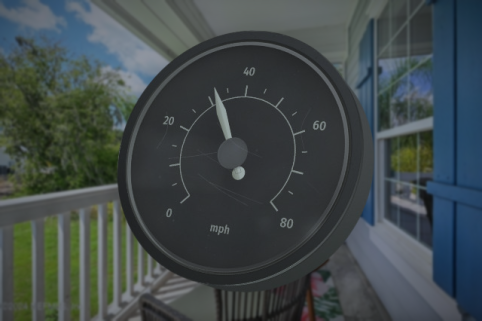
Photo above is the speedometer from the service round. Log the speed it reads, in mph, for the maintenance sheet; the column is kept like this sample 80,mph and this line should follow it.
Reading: 32.5,mph
